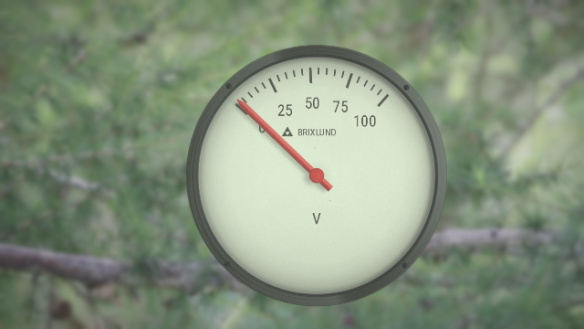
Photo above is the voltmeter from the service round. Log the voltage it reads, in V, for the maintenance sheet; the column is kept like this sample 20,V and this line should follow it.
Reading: 2.5,V
